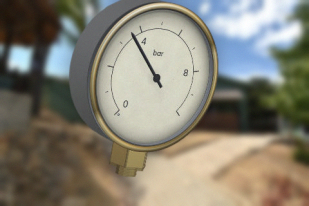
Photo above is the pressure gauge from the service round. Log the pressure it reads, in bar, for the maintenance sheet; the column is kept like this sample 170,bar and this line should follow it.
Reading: 3.5,bar
